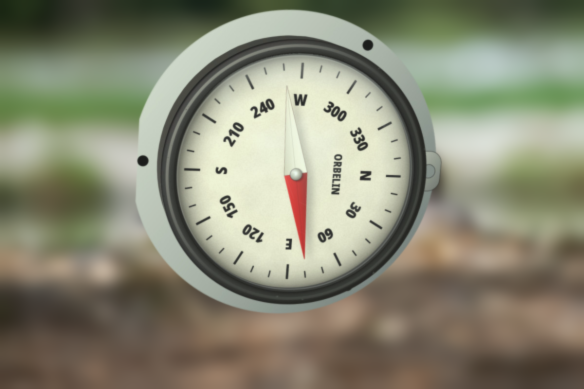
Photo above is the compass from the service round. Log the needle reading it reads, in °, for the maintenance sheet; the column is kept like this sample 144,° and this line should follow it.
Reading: 80,°
